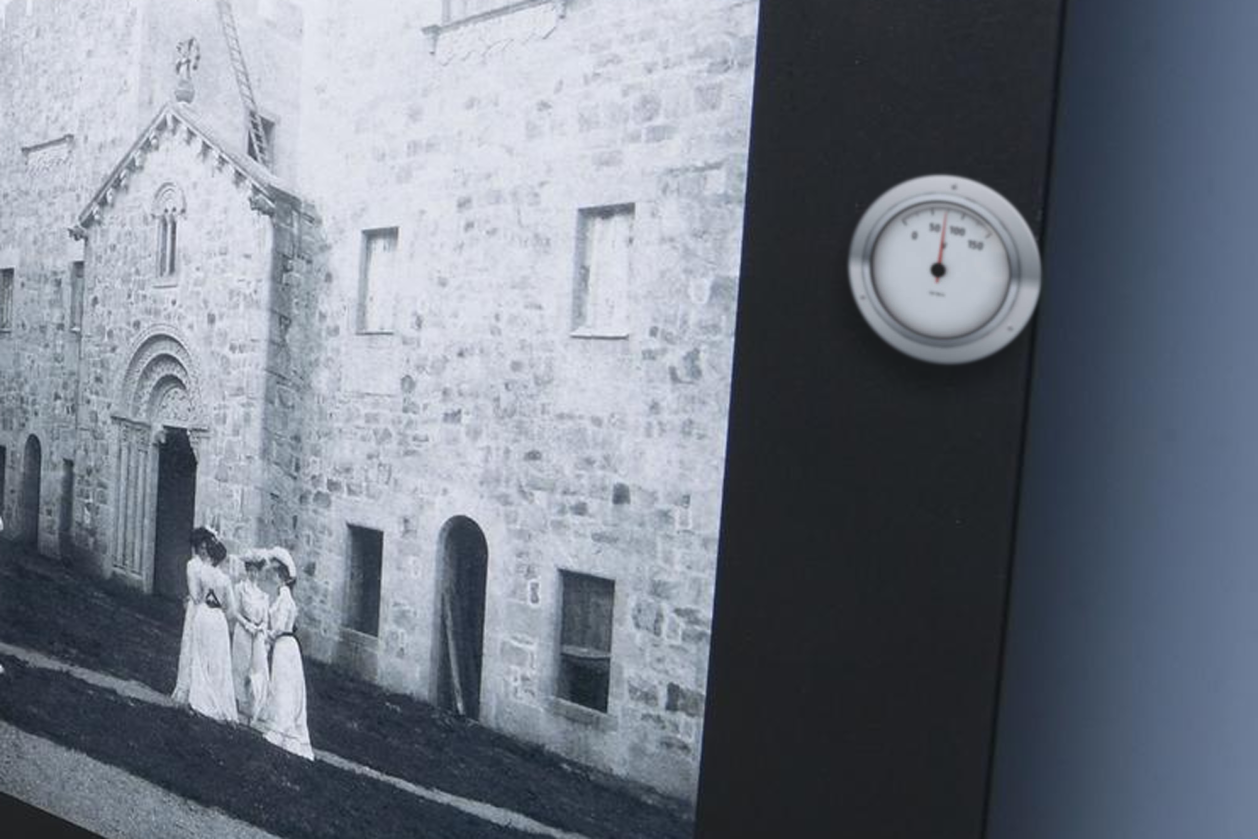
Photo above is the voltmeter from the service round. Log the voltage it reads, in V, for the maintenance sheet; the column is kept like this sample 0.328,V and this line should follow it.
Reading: 75,V
